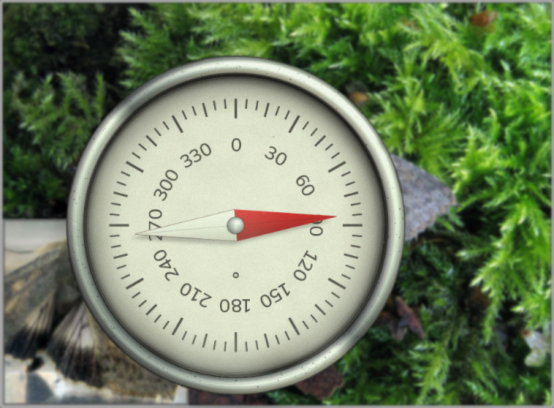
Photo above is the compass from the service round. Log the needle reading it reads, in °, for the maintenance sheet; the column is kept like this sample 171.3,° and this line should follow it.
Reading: 85,°
